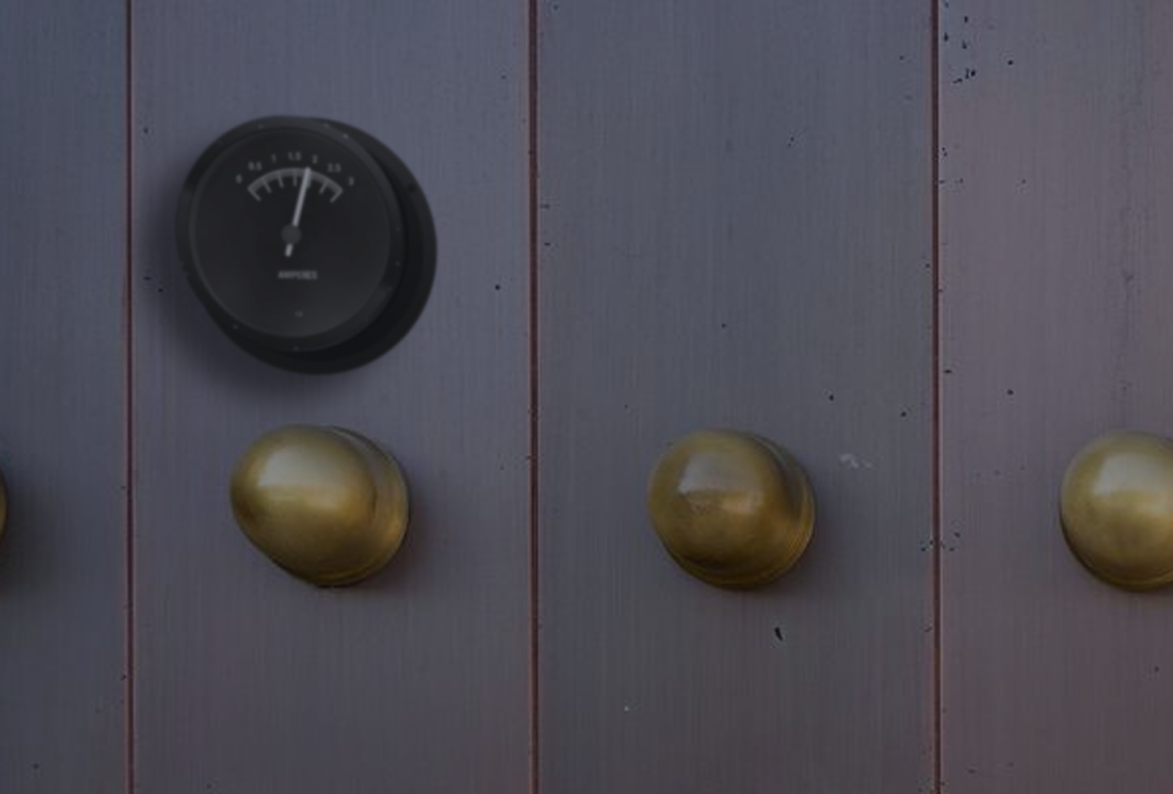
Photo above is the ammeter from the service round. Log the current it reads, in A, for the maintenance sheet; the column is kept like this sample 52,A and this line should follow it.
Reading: 2,A
